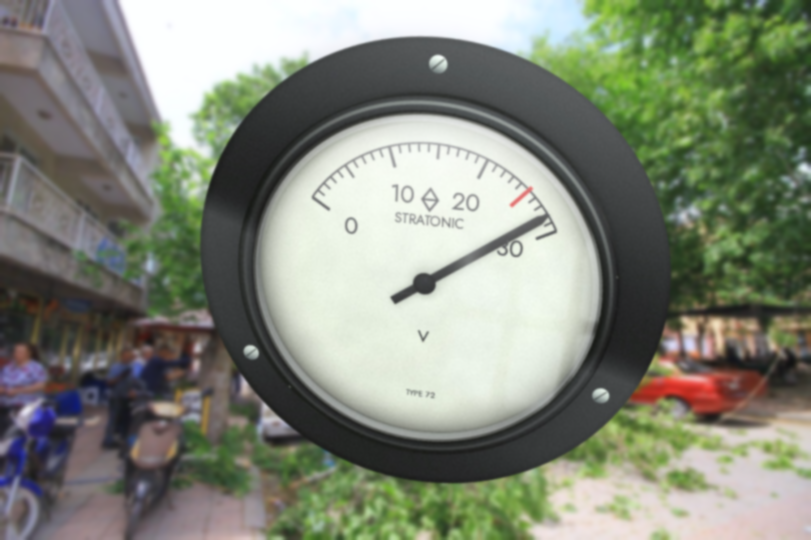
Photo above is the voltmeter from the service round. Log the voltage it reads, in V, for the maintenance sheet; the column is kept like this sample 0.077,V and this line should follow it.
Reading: 28,V
